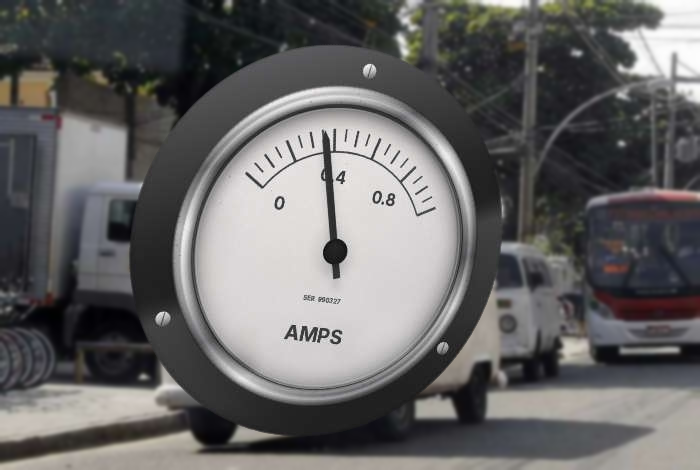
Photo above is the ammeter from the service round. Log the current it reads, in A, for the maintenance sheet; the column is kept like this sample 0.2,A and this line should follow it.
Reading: 0.35,A
